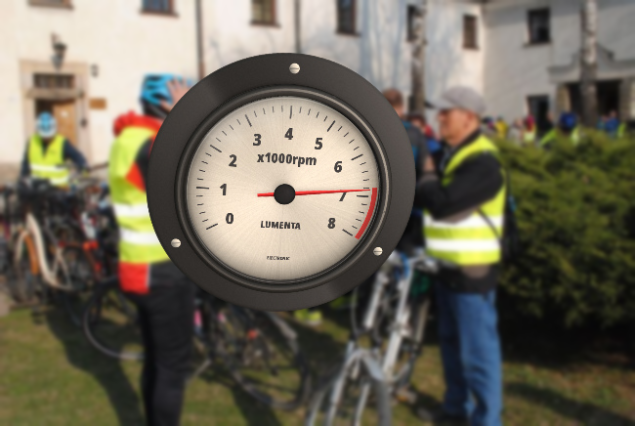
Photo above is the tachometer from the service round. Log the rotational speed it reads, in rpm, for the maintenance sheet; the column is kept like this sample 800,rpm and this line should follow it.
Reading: 6800,rpm
